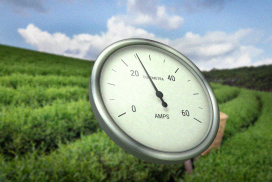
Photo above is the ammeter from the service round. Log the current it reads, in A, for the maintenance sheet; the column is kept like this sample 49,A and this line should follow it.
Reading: 25,A
